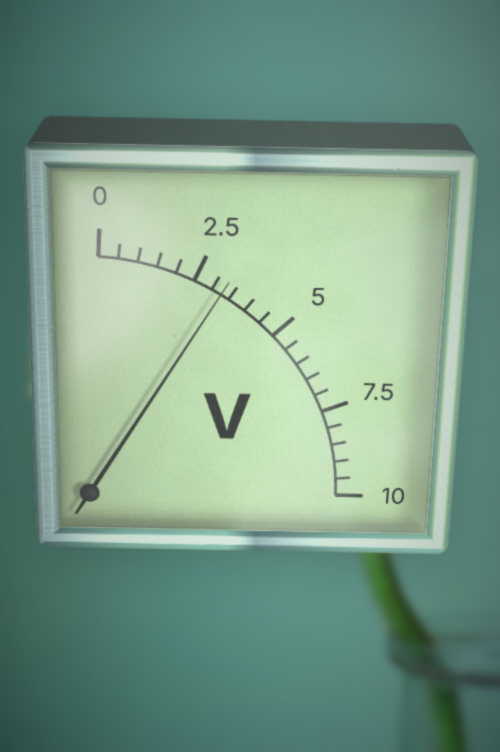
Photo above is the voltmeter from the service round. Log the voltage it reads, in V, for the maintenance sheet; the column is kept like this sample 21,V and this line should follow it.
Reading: 3.25,V
